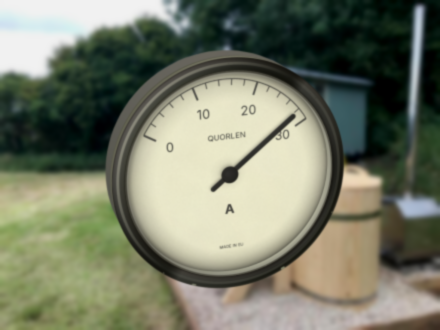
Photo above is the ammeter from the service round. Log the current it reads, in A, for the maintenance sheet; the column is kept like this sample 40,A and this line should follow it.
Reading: 28,A
